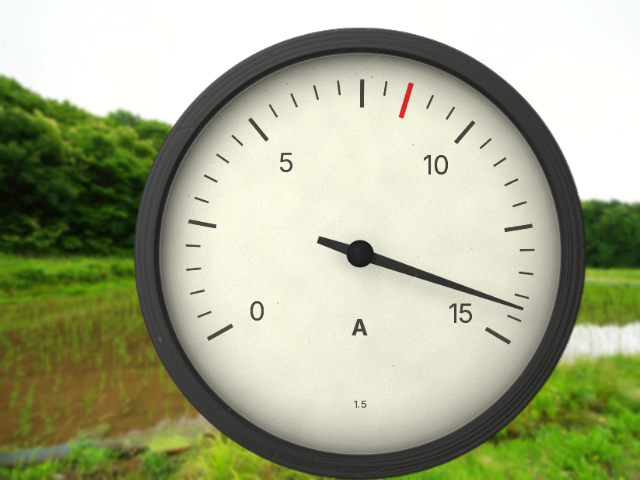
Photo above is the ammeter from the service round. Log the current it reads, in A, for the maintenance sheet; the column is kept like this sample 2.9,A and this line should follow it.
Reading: 14.25,A
